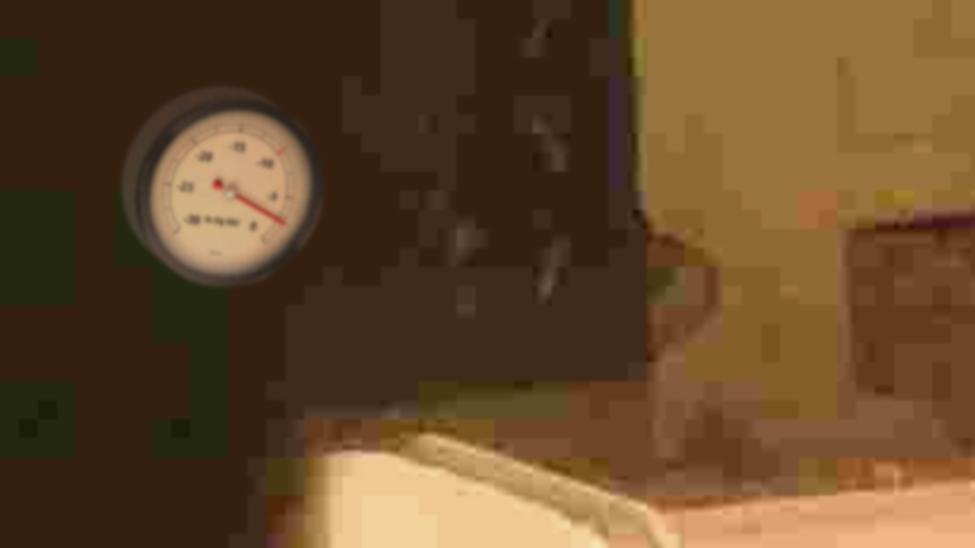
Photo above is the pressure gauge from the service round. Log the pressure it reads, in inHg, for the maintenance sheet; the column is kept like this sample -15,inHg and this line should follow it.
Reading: -2.5,inHg
